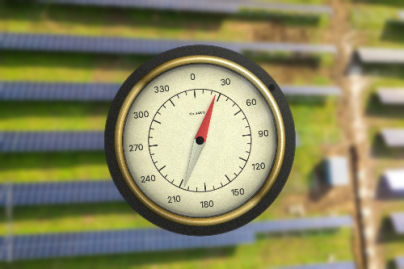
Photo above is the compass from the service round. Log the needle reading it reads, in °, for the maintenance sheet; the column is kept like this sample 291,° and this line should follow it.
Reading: 25,°
